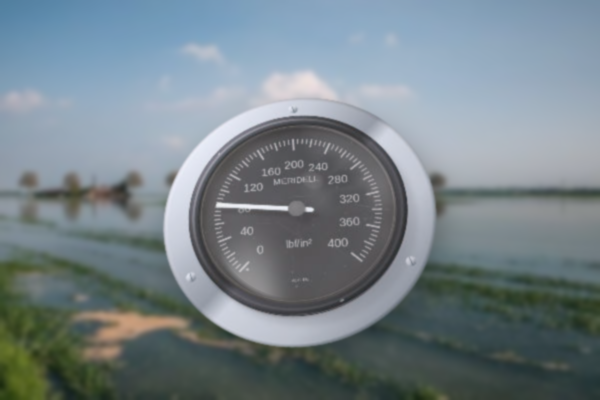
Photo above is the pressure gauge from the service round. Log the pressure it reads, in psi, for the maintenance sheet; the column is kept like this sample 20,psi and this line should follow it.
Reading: 80,psi
